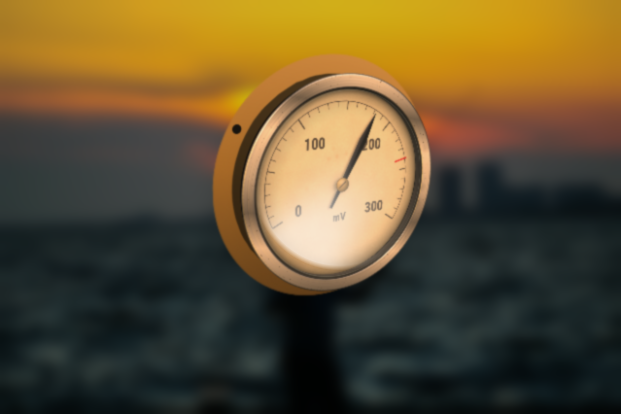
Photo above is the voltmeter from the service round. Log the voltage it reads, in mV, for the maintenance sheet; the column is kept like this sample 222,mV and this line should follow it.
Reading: 180,mV
